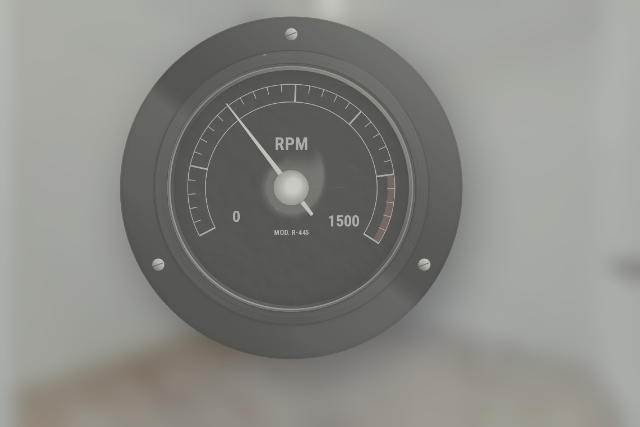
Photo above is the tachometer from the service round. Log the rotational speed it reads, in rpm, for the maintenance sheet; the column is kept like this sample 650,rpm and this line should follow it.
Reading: 500,rpm
